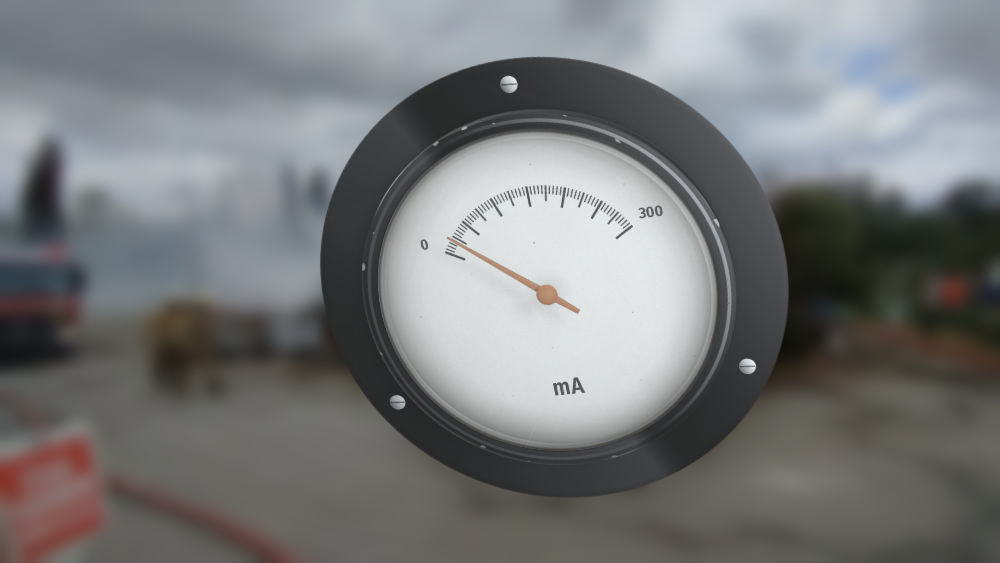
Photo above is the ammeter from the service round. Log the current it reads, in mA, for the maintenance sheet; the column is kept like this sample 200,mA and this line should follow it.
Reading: 25,mA
